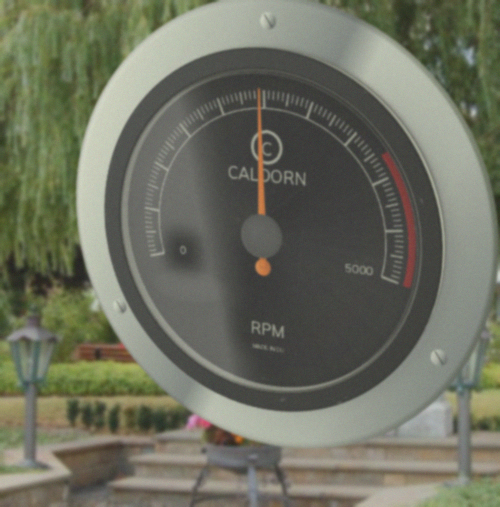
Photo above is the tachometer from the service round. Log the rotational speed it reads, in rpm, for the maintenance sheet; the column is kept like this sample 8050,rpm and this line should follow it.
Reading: 2500,rpm
